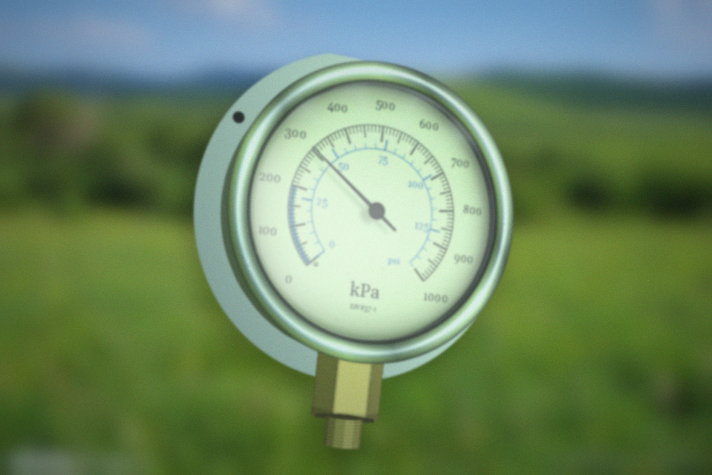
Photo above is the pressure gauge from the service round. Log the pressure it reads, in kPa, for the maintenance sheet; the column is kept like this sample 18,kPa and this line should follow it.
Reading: 300,kPa
